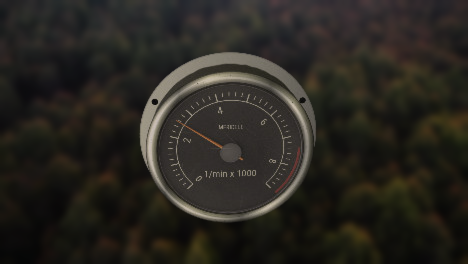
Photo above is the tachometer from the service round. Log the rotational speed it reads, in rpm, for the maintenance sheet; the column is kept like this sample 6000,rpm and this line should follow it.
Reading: 2600,rpm
